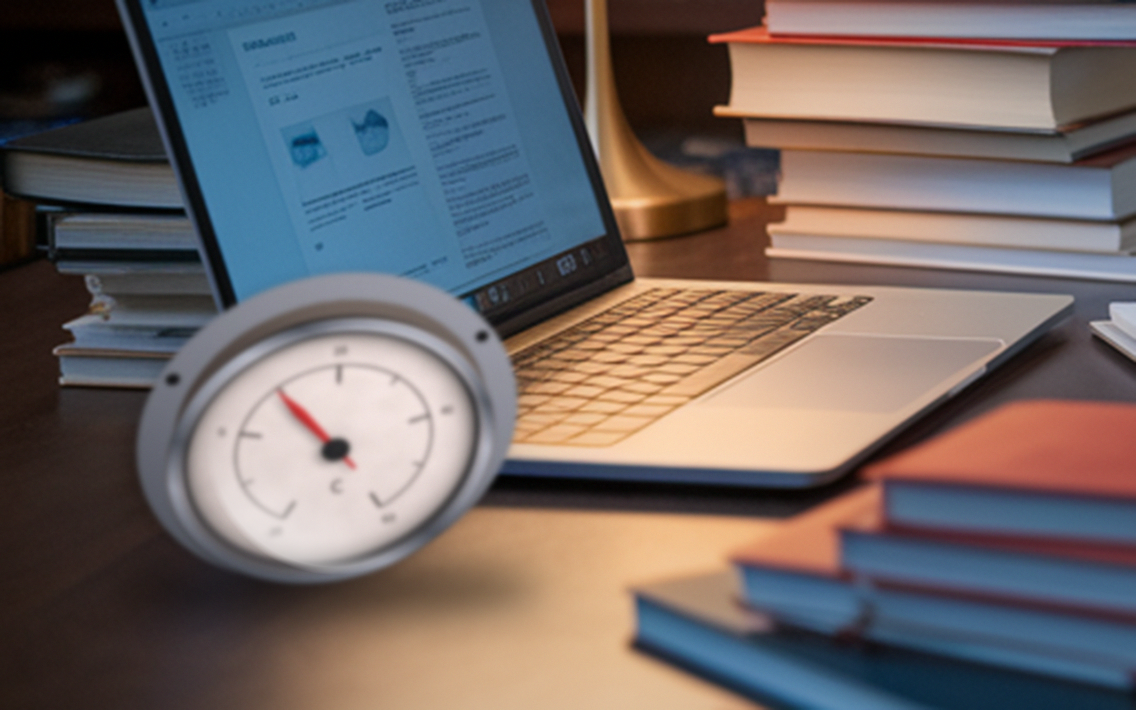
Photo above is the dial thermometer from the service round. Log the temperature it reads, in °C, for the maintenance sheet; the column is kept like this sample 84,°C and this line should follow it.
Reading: 10,°C
